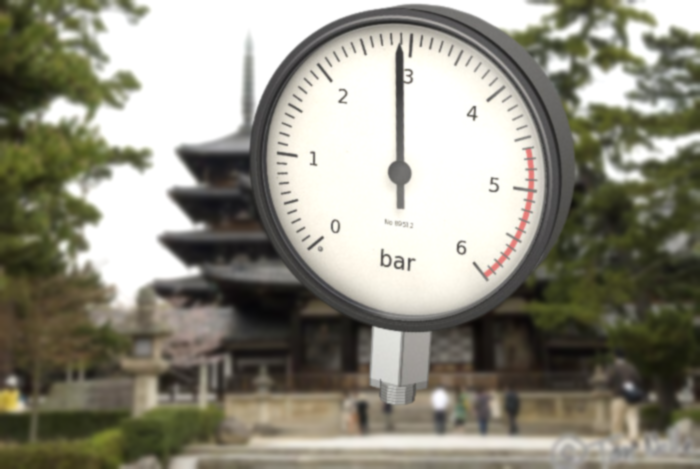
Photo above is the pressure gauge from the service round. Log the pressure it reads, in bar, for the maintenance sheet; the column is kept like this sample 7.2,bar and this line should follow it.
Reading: 2.9,bar
